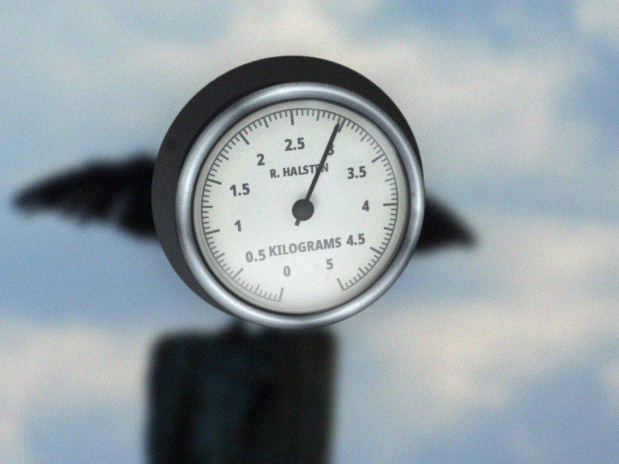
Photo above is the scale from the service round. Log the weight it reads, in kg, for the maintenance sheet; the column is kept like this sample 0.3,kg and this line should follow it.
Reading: 2.95,kg
